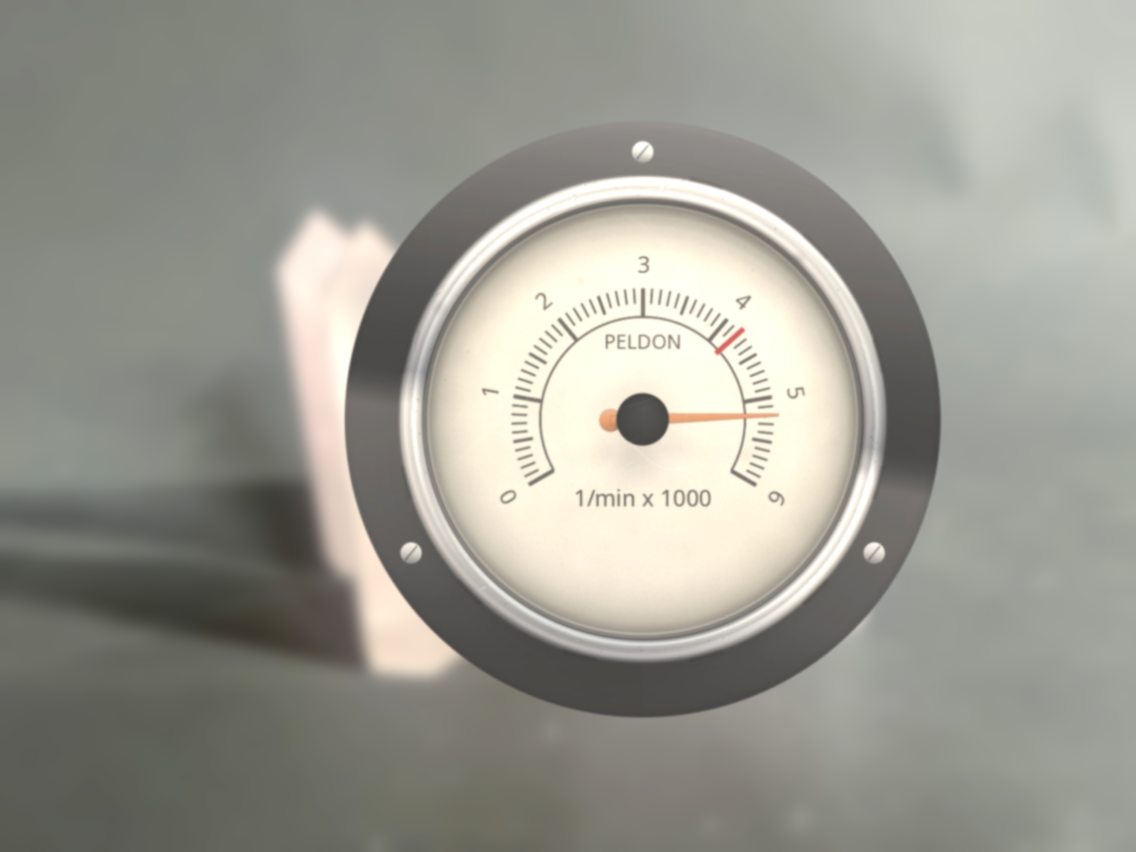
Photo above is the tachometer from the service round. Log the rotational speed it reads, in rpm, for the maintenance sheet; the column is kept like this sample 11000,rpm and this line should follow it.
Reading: 5200,rpm
